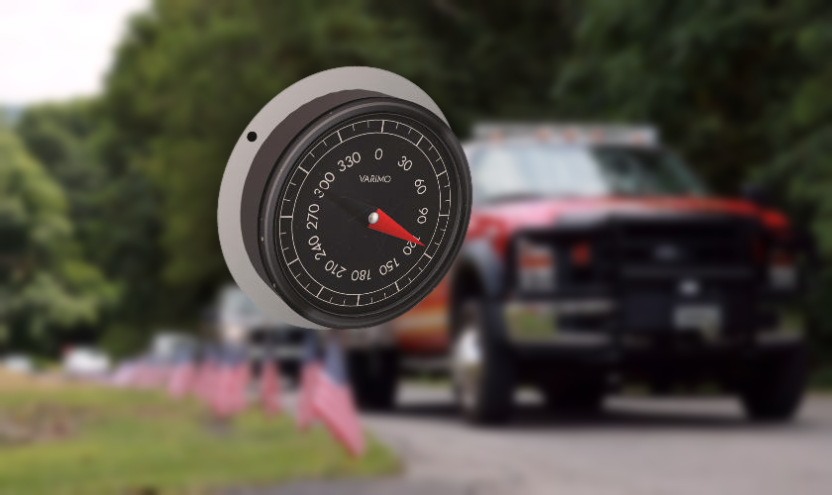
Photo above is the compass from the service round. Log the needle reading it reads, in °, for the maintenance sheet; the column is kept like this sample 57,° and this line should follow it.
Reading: 115,°
